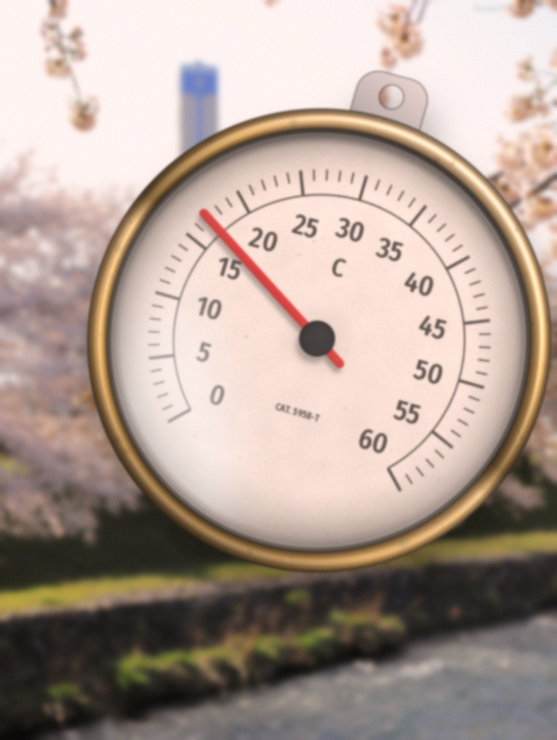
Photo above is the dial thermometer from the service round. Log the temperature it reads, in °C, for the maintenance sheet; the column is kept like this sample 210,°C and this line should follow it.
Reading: 17,°C
